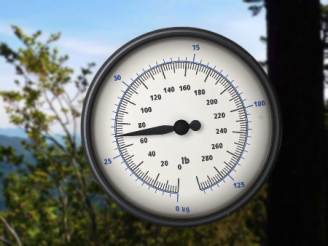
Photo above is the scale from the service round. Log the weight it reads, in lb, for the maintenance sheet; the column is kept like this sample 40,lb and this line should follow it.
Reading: 70,lb
